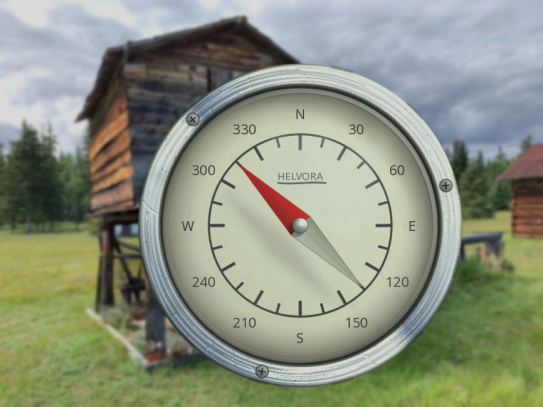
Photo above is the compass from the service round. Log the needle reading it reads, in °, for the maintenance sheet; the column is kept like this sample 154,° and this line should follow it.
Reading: 315,°
